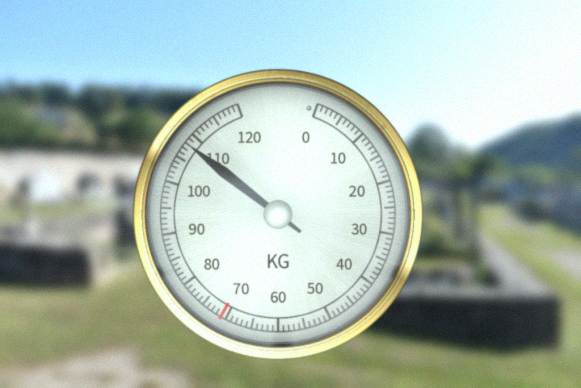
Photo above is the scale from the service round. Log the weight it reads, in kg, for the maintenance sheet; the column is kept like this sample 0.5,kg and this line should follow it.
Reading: 108,kg
